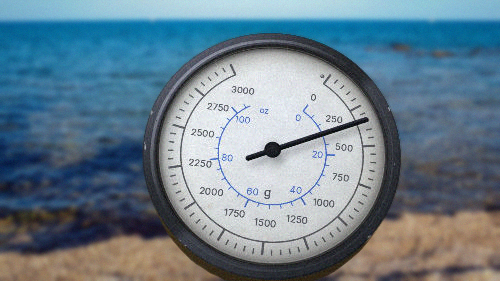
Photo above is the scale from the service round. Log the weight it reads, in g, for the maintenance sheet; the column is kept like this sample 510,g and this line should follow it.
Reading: 350,g
